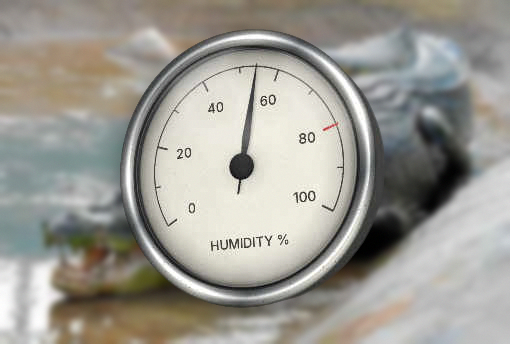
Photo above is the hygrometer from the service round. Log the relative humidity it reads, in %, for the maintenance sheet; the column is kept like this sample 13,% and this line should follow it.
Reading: 55,%
